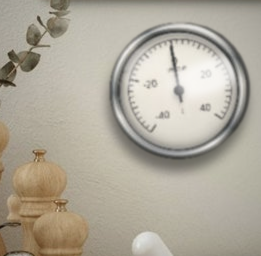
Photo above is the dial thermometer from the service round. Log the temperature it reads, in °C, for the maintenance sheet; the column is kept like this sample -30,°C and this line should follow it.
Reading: 0,°C
